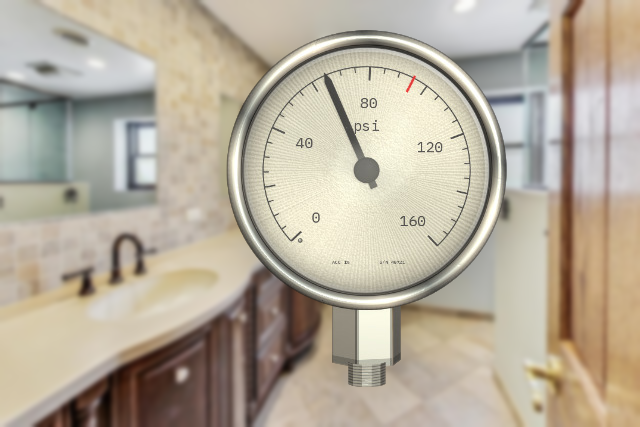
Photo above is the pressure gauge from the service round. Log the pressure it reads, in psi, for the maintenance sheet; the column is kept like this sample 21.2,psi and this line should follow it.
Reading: 65,psi
